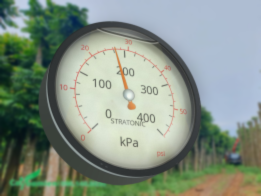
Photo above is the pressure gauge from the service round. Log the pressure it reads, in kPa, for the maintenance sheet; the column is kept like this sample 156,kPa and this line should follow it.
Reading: 180,kPa
